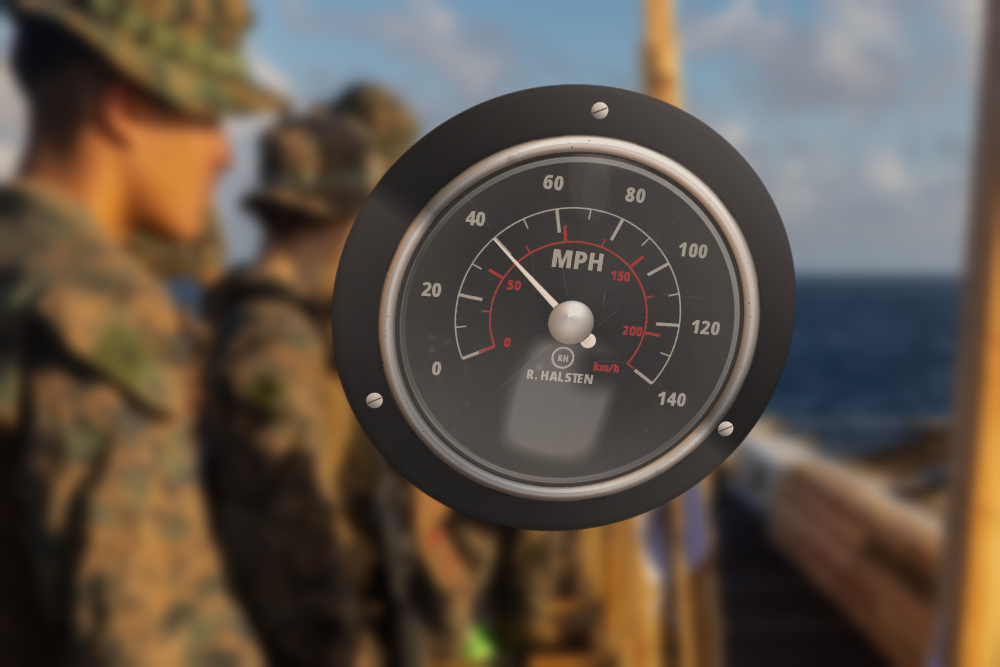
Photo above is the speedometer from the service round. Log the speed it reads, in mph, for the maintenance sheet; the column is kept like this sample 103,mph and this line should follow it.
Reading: 40,mph
